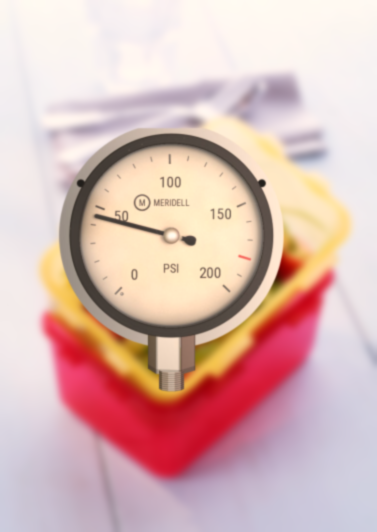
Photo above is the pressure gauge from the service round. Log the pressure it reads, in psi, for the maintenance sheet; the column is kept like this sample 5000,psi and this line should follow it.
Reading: 45,psi
